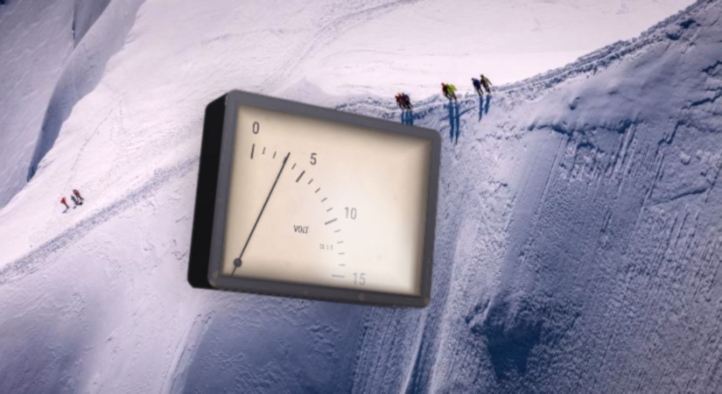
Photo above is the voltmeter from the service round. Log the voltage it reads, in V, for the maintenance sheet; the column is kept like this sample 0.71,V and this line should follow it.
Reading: 3,V
